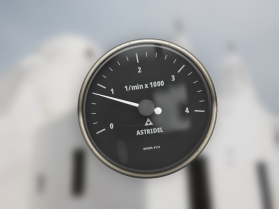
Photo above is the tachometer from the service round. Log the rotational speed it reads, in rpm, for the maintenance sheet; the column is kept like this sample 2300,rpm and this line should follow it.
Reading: 800,rpm
